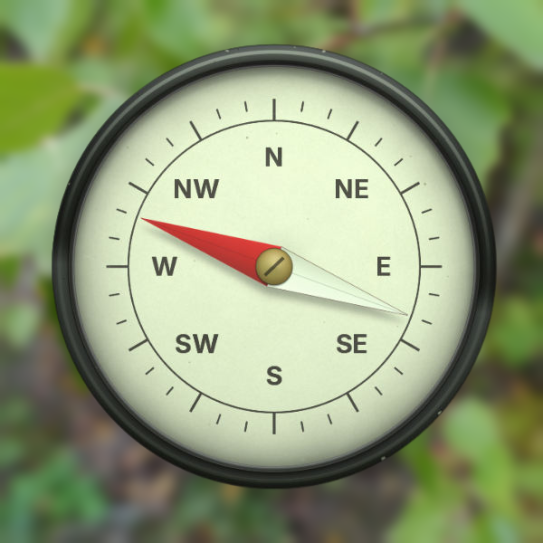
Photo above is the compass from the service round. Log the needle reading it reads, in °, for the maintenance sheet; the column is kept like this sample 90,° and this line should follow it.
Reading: 290,°
